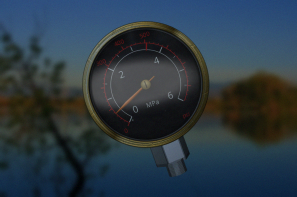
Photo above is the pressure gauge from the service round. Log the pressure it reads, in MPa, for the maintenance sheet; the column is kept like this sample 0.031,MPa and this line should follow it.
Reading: 0.5,MPa
